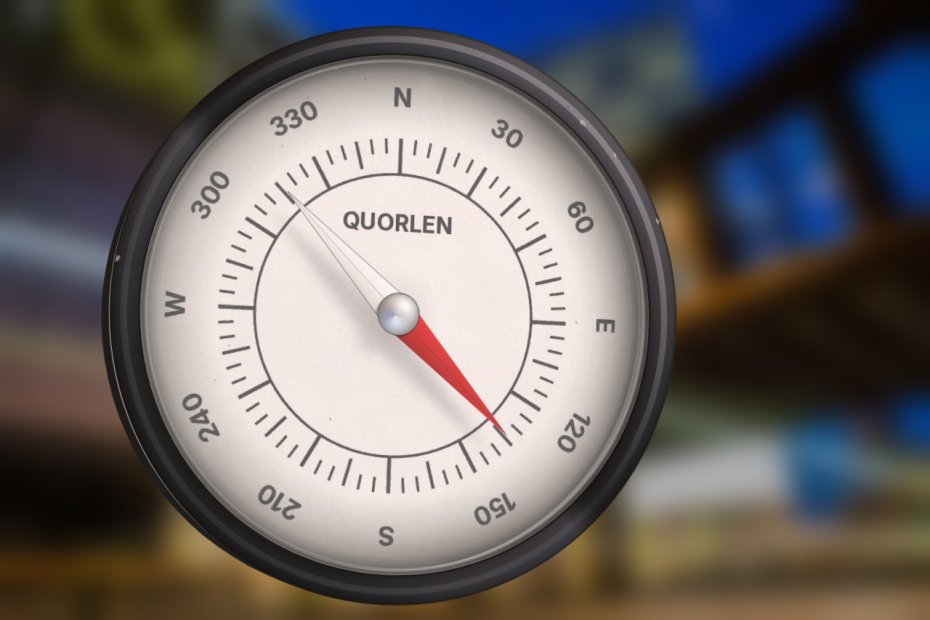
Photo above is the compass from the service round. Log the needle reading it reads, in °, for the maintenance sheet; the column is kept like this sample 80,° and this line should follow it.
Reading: 135,°
